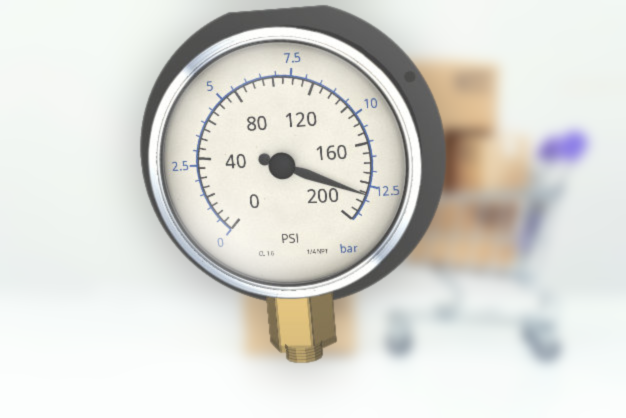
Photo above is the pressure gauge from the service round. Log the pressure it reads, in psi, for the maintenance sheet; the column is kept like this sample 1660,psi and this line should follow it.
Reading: 185,psi
